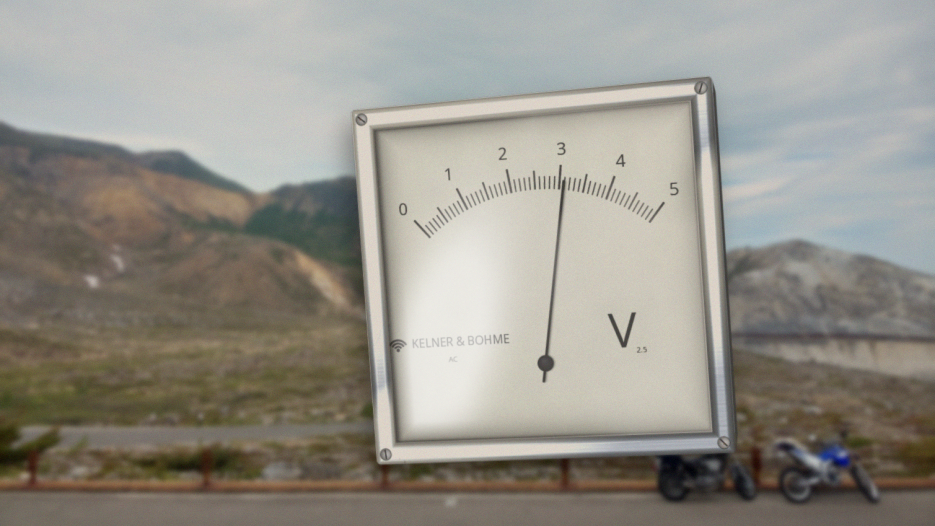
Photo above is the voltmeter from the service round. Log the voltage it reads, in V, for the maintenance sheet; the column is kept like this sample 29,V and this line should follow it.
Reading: 3.1,V
